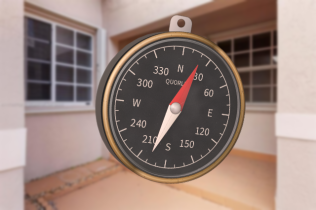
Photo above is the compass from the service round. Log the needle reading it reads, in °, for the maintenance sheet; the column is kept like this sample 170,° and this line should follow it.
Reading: 20,°
